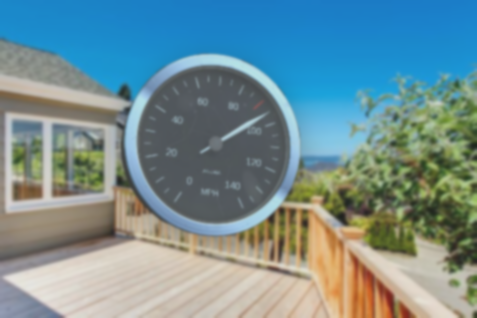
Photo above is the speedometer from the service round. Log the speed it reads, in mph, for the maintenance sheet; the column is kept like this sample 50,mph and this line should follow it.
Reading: 95,mph
